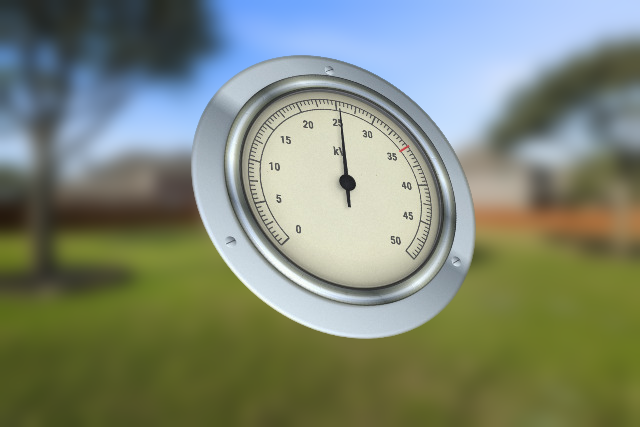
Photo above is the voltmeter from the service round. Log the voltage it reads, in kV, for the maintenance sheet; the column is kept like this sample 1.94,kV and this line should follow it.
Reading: 25,kV
